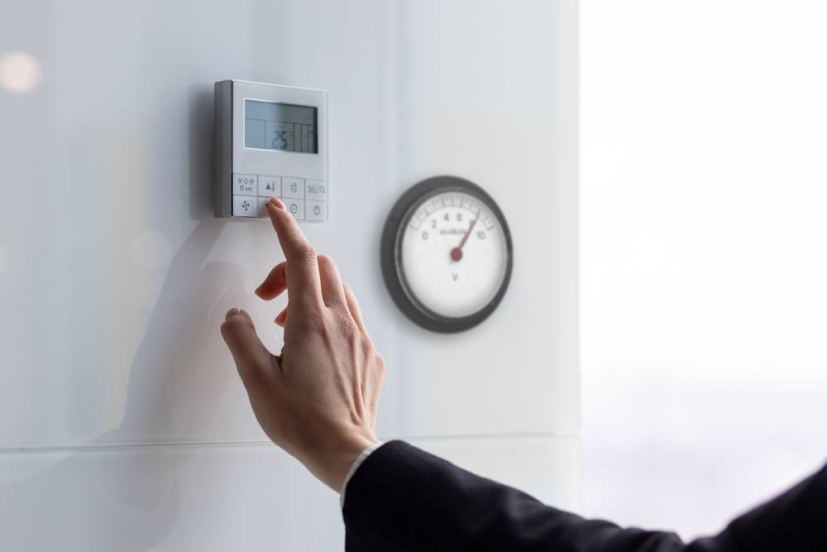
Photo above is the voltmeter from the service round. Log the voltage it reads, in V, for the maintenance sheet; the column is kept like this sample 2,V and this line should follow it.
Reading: 8,V
